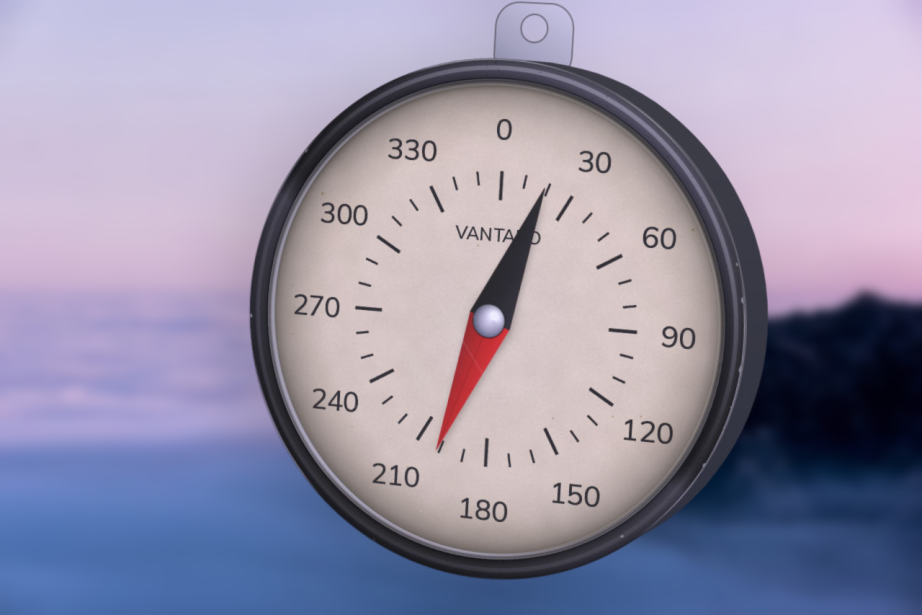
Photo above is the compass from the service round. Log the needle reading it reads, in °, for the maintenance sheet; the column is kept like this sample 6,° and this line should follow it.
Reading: 200,°
